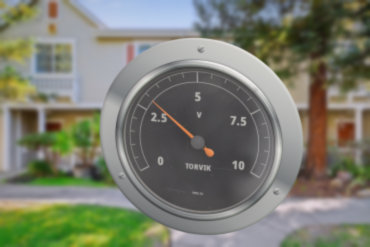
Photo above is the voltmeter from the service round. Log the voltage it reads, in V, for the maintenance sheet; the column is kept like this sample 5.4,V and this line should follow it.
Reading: 3,V
